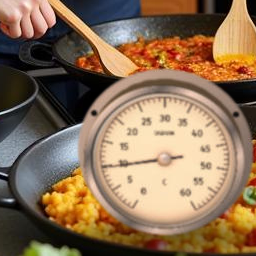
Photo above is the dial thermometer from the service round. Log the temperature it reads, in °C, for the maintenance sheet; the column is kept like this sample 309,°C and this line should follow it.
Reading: 10,°C
